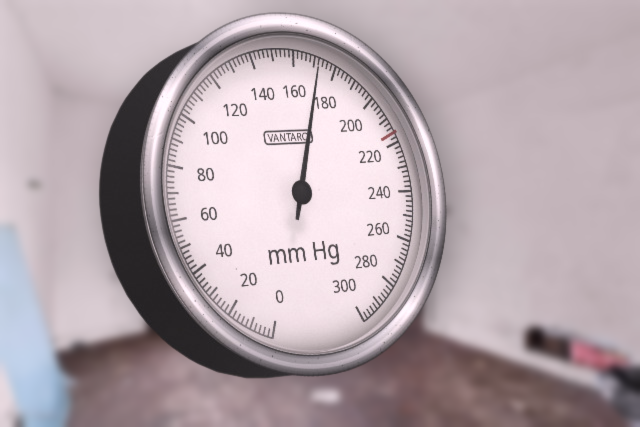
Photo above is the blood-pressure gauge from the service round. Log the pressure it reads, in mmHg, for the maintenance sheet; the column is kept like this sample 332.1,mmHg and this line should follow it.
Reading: 170,mmHg
